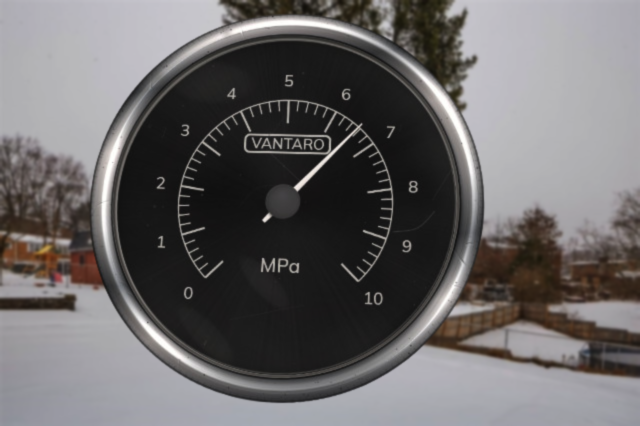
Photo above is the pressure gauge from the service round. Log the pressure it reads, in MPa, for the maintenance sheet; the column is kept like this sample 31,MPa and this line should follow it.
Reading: 6.6,MPa
